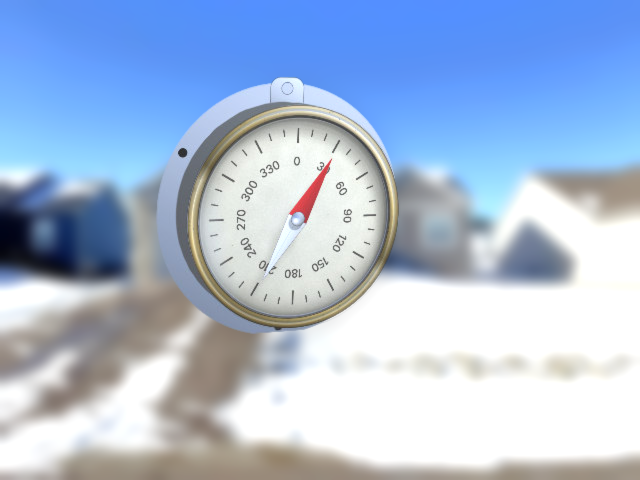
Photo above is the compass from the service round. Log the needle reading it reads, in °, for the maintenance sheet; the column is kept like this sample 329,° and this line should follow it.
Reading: 30,°
